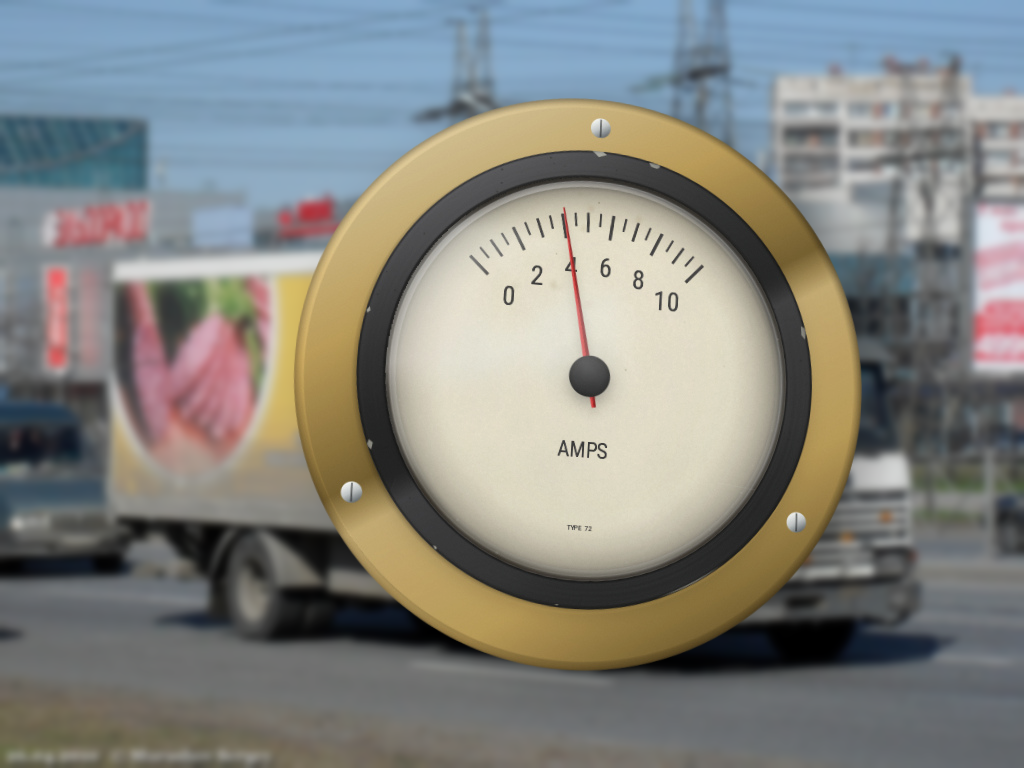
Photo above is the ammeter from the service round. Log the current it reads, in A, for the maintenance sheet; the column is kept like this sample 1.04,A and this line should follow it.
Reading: 4,A
